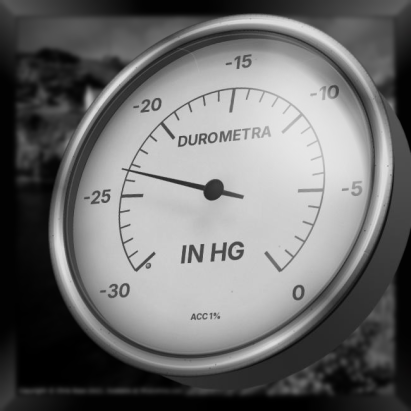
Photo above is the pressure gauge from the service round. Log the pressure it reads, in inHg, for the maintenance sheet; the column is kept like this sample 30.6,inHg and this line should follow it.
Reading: -23.5,inHg
